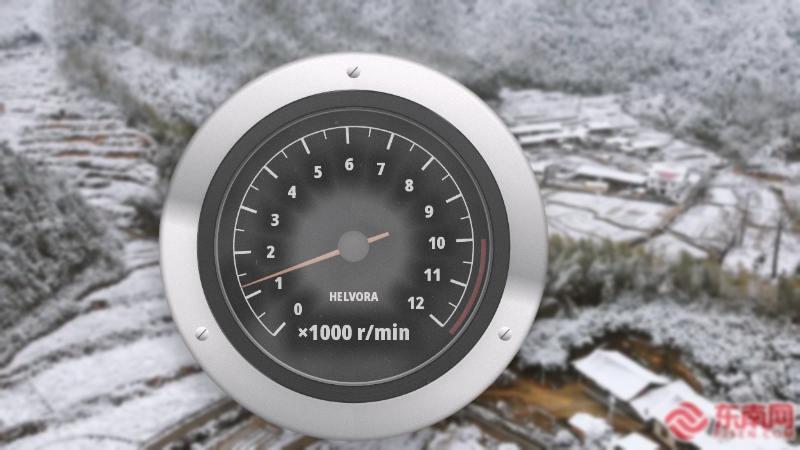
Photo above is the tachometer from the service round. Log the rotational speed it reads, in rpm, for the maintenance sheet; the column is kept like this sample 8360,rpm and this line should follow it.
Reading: 1250,rpm
